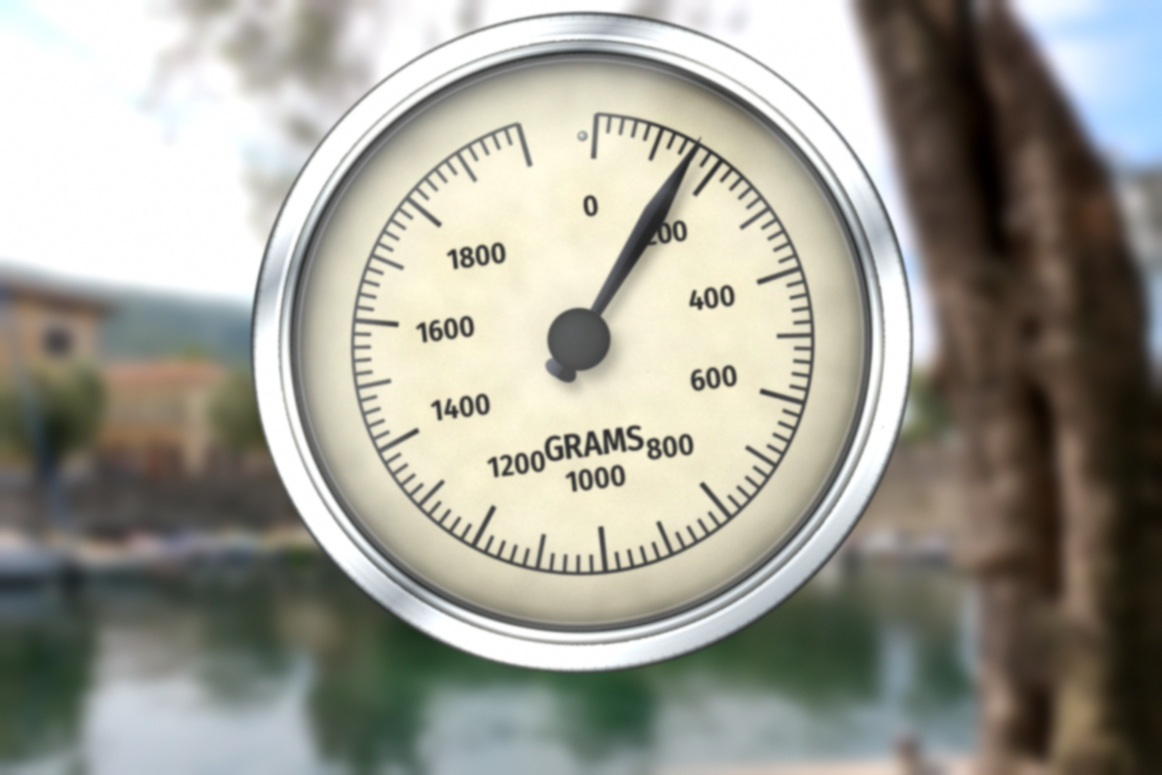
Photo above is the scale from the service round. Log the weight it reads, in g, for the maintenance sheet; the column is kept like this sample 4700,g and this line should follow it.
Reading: 160,g
